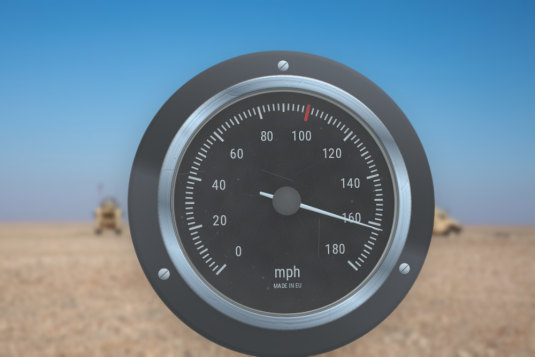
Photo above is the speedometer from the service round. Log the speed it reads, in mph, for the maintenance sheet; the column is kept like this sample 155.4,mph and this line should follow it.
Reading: 162,mph
